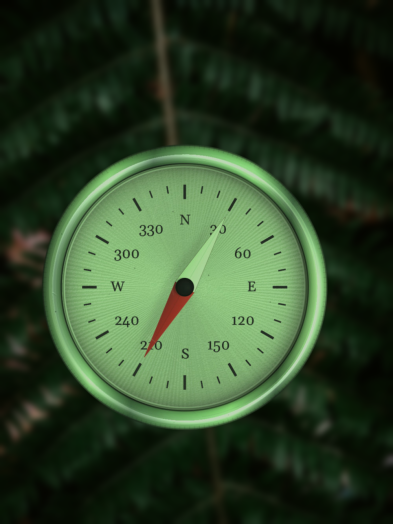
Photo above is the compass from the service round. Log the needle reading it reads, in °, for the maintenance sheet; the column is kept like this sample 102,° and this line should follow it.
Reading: 210,°
